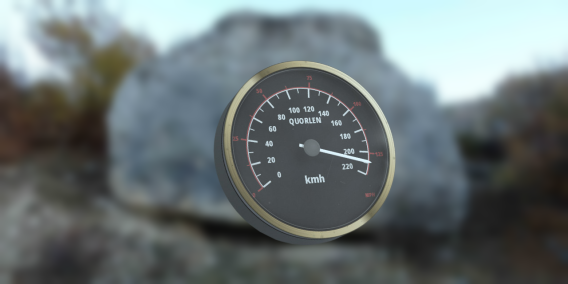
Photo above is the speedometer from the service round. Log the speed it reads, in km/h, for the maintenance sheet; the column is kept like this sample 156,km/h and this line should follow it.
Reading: 210,km/h
